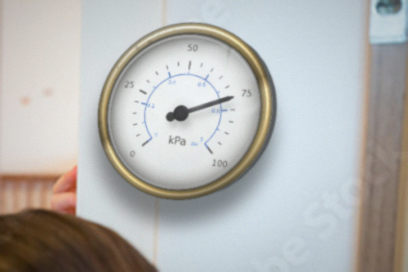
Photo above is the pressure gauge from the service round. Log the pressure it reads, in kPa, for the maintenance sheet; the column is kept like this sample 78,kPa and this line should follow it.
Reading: 75,kPa
